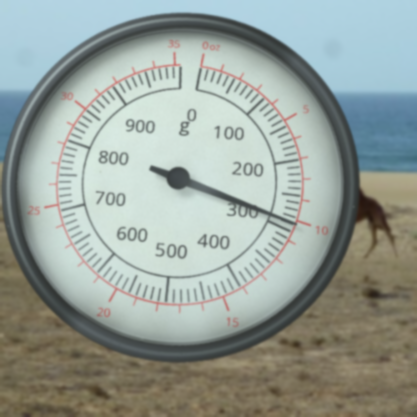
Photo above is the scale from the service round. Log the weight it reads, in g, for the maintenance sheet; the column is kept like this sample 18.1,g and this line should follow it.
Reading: 290,g
